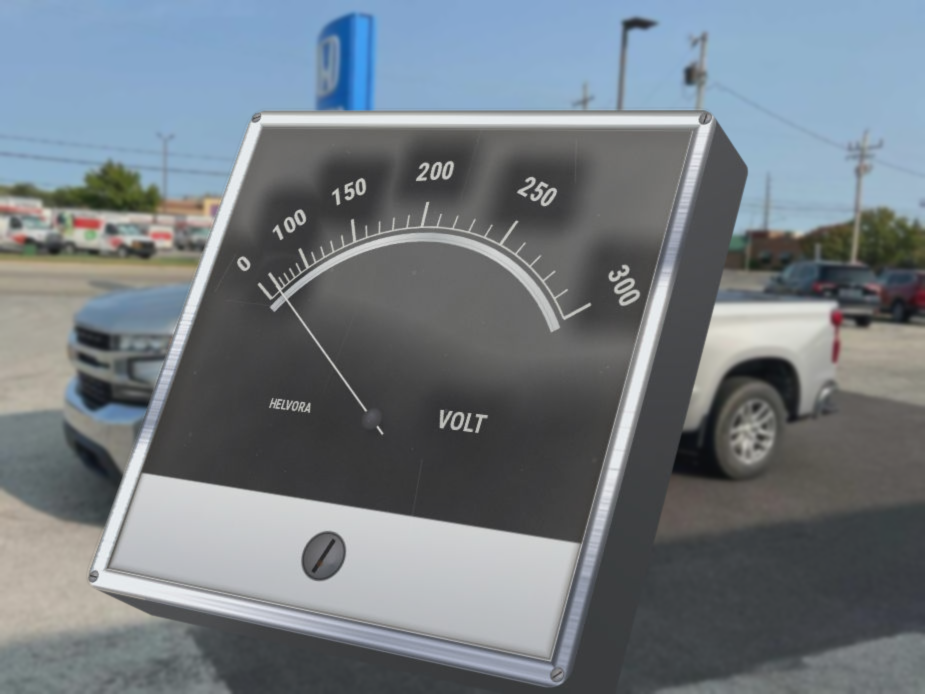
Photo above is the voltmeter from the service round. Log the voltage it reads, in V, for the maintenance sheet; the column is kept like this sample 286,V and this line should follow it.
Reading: 50,V
